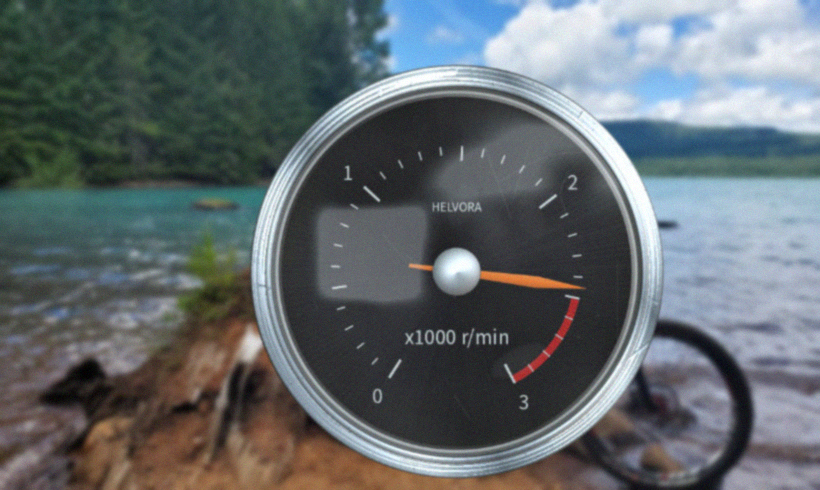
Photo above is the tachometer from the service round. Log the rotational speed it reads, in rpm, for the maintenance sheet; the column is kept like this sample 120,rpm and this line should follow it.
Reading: 2450,rpm
